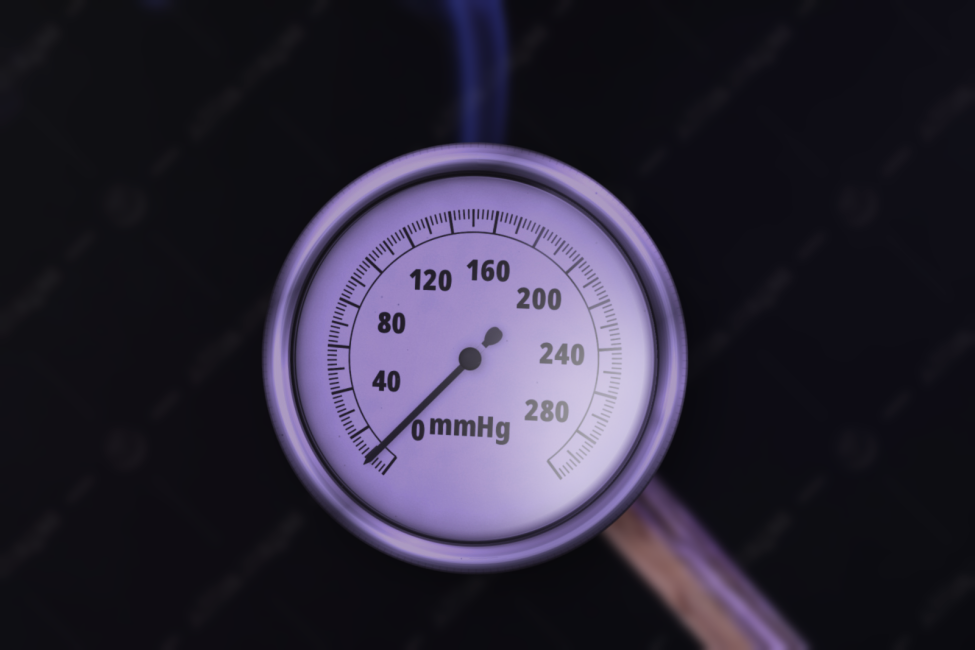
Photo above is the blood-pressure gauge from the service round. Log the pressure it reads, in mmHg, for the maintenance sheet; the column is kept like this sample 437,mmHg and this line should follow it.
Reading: 8,mmHg
